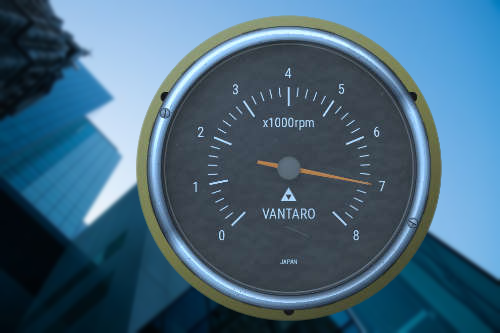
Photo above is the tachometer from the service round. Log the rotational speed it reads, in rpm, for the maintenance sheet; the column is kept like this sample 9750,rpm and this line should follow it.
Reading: 7000,rpm
